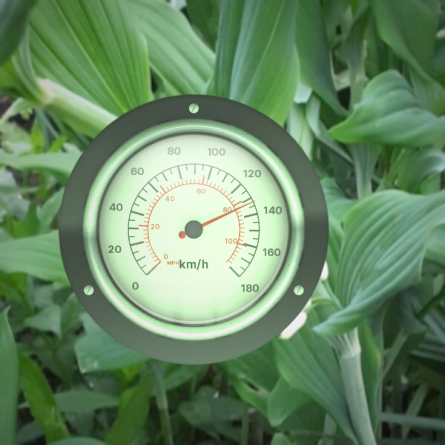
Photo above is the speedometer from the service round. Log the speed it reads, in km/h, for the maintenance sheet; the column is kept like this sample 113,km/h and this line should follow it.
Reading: 132.5,km/h
